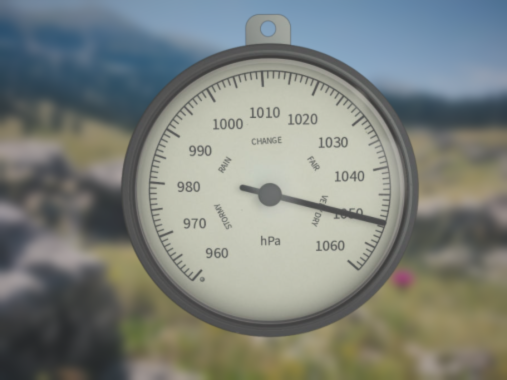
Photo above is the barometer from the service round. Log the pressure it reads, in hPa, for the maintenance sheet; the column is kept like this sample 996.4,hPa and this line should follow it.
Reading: 1050,hPa
